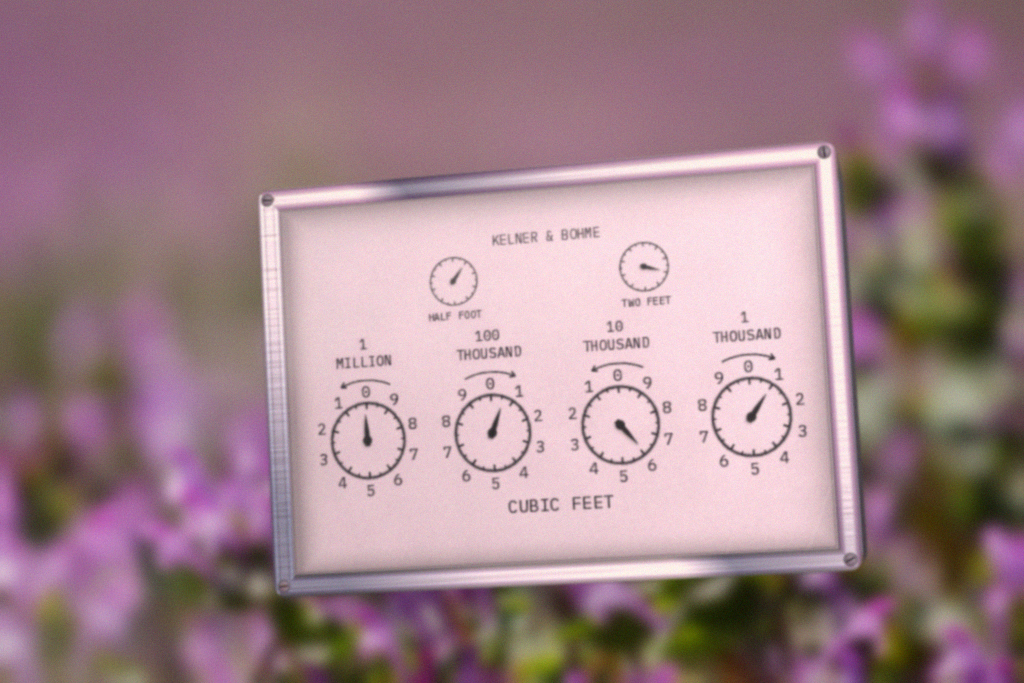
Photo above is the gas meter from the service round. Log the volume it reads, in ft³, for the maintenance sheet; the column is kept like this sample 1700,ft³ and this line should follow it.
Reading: 6100,ft³
